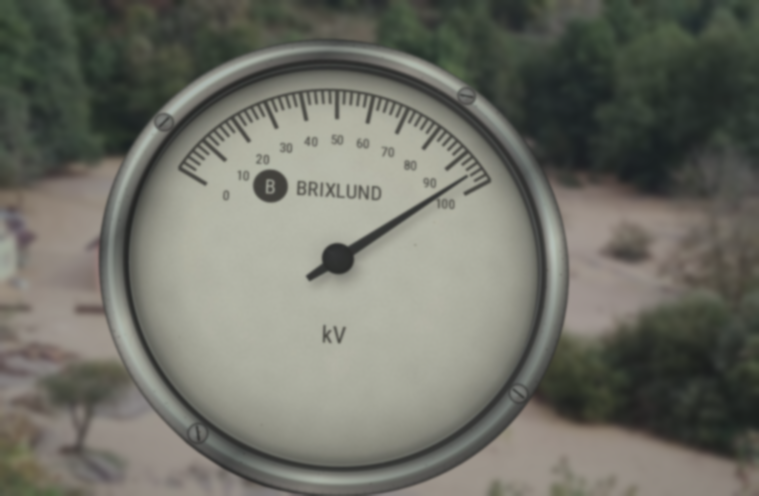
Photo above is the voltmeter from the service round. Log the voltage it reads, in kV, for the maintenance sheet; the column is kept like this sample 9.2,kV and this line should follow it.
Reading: 96,kV
